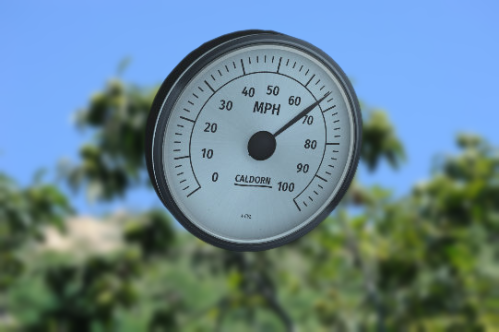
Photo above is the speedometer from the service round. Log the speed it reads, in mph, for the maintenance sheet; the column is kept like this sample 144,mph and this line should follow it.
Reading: 66,mph
